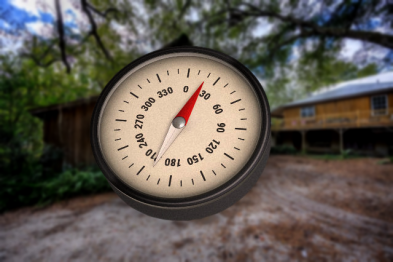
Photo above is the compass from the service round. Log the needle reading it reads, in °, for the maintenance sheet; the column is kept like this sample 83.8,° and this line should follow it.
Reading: 20,°
